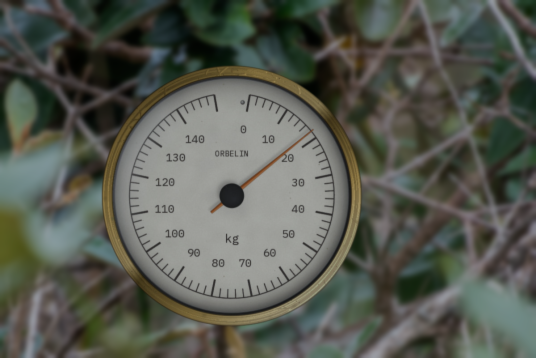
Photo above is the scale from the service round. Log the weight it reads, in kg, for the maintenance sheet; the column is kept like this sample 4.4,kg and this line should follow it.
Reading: 18,kg
